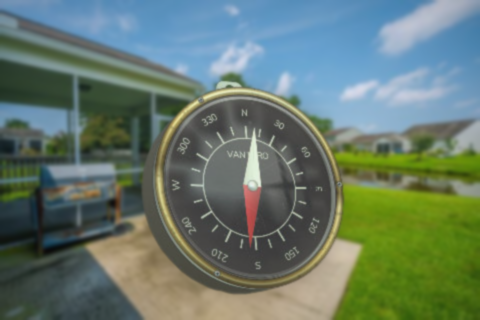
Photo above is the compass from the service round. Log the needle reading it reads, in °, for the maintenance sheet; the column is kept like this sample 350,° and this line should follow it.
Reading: 187.5,°
